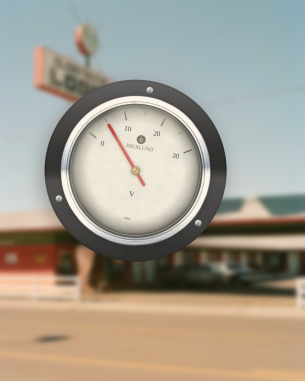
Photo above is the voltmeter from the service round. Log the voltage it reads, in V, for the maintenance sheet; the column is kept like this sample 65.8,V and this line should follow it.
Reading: 5,V
